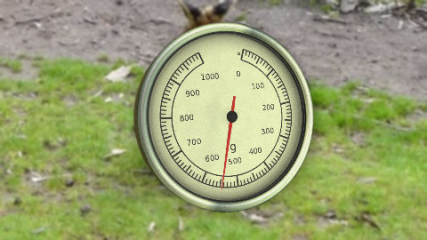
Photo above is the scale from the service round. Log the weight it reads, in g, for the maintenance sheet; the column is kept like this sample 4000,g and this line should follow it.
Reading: 550,g
